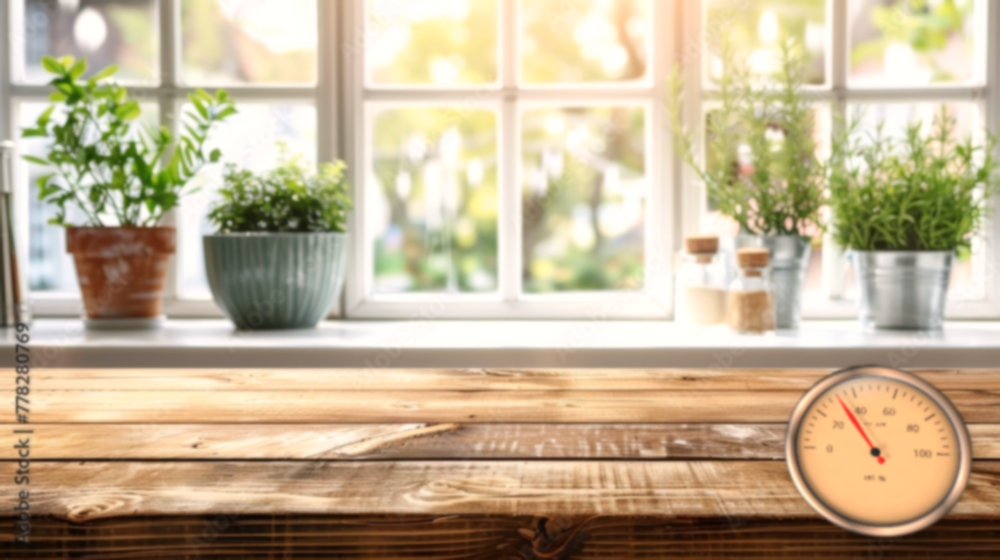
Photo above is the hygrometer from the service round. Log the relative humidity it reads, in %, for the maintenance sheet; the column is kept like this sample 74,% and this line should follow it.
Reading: 32,%
